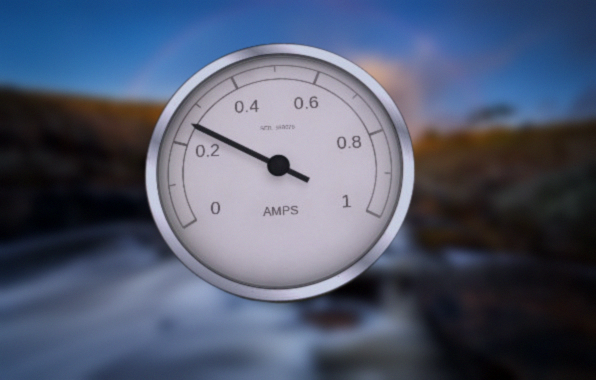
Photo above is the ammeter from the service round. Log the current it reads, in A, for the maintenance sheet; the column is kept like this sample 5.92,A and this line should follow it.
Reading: 0.25,A
